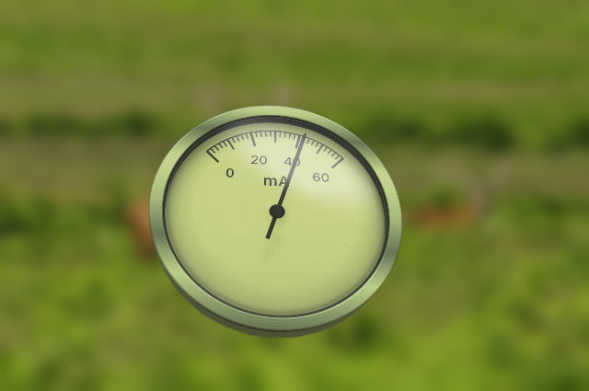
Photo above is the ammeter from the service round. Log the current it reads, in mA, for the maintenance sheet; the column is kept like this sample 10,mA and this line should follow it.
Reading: 42,mA
